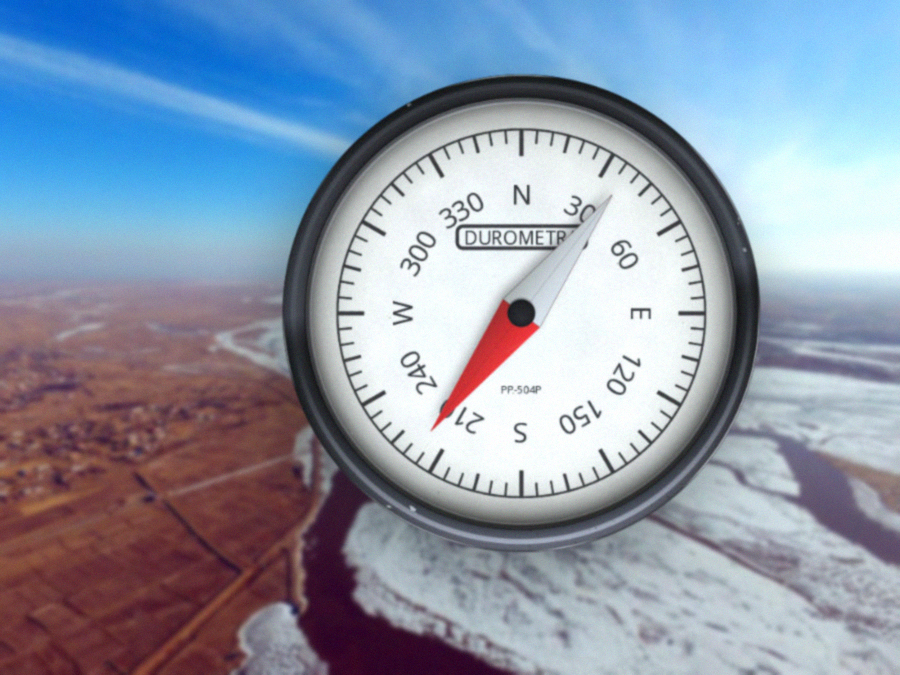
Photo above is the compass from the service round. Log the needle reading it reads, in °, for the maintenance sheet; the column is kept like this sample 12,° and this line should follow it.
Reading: 217.5,°
